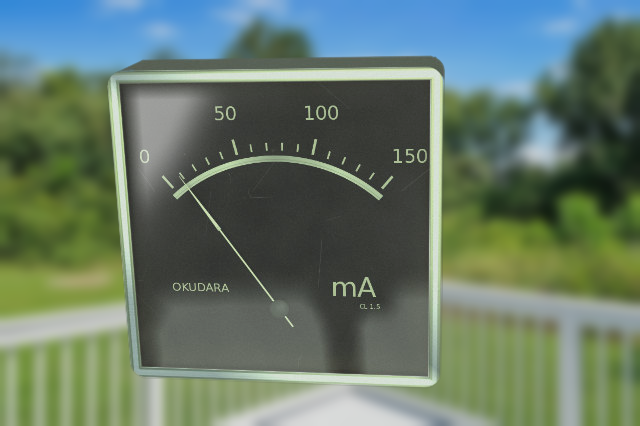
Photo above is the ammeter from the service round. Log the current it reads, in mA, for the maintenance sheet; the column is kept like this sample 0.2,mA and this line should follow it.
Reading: 10,mA
